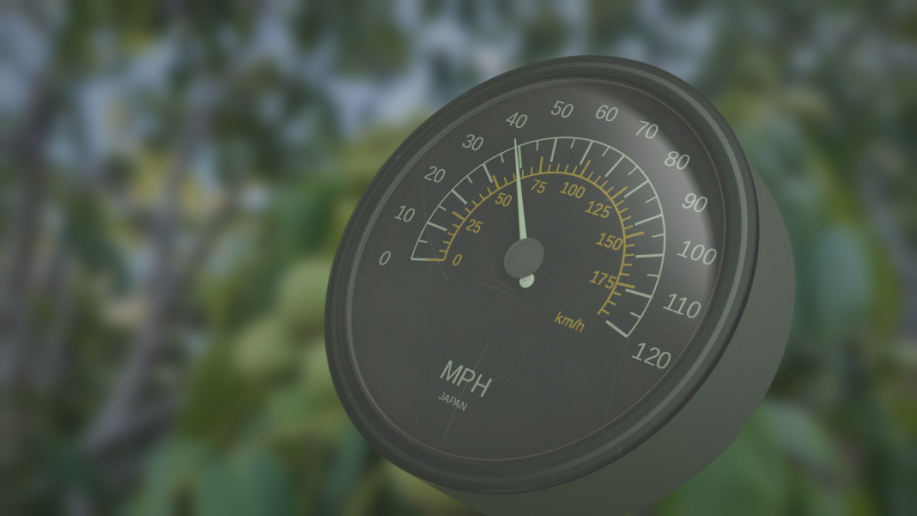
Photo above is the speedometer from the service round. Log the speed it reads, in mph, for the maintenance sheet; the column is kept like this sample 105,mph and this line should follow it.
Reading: 40,mph
